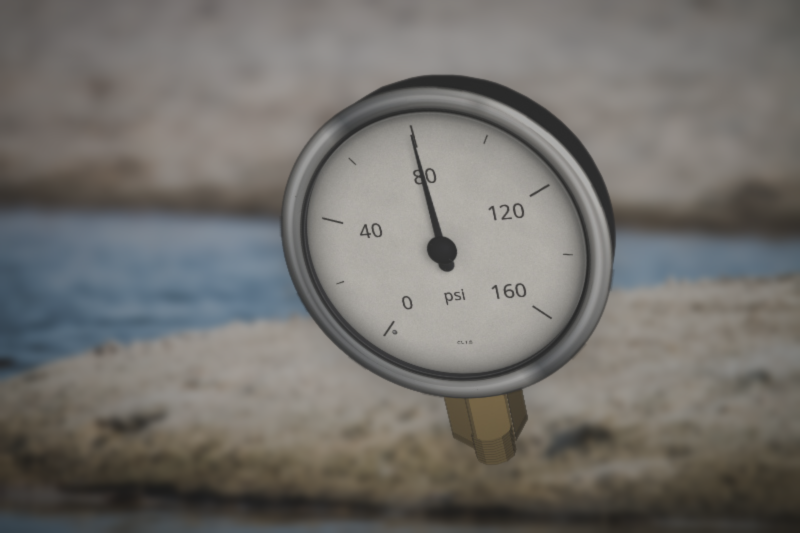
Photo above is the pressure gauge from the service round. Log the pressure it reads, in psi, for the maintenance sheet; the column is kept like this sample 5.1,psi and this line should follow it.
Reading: 80,psi
